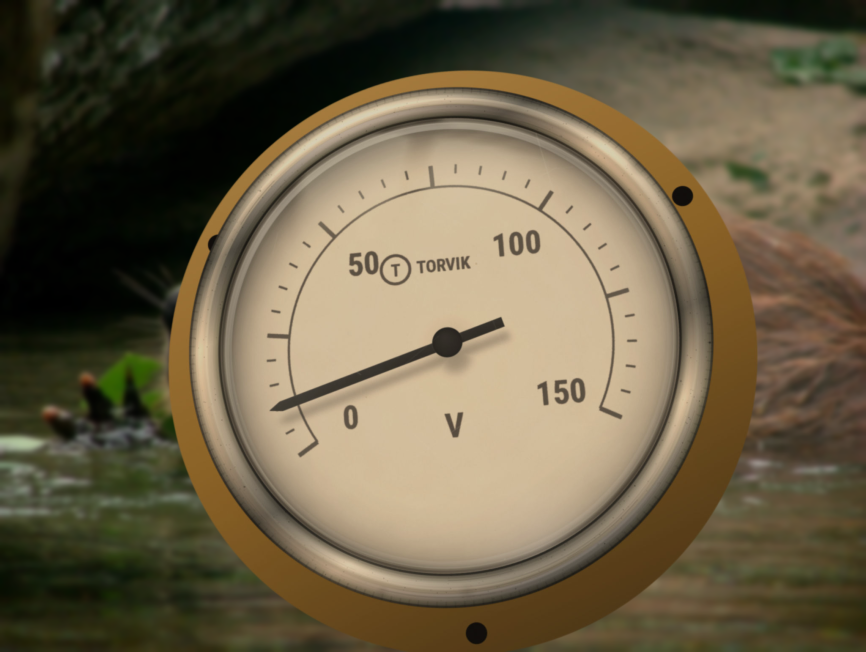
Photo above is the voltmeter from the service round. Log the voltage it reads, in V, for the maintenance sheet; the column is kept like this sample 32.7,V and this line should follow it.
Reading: 10,V
